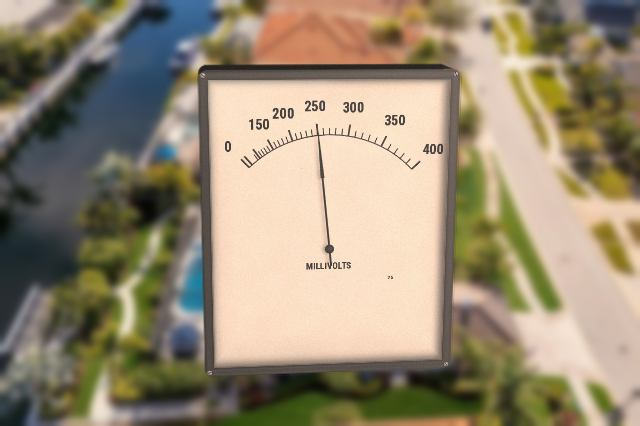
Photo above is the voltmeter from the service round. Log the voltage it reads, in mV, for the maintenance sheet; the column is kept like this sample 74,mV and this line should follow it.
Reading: 250,mV
